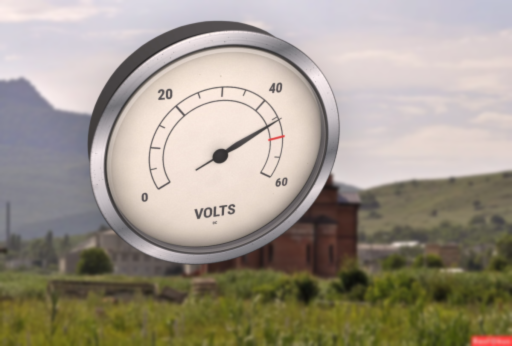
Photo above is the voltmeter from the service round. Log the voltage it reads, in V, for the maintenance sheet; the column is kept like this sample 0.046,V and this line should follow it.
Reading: 45,V
